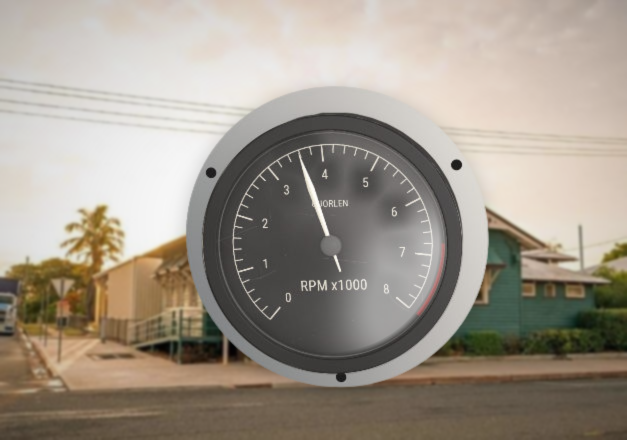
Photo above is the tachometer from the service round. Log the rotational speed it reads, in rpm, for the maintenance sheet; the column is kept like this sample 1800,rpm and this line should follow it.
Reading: 3600,rpm
